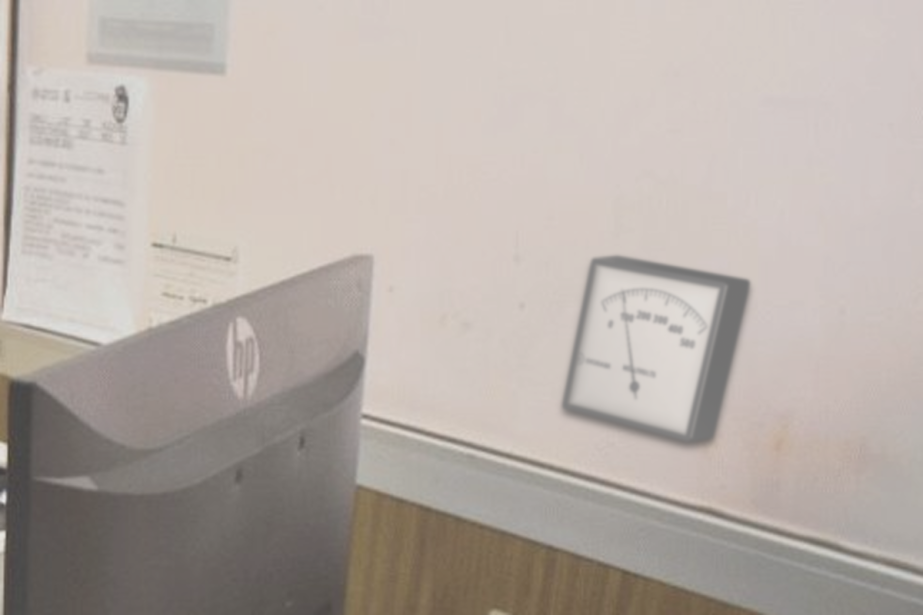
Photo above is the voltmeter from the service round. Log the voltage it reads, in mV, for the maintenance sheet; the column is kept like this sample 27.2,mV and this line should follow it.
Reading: 100,mV
